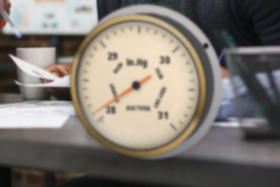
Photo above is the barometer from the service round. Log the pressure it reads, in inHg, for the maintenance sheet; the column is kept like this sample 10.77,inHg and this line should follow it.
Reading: 28.1,inHg
